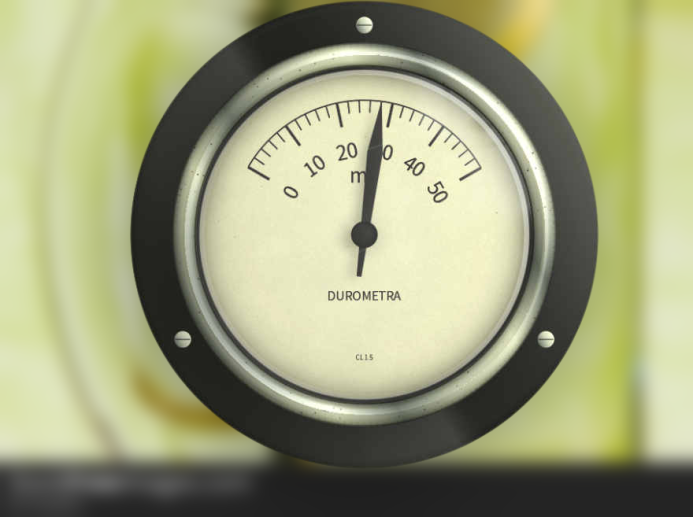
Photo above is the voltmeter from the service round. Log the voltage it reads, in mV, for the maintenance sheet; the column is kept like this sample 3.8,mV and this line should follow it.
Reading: 28,mV
